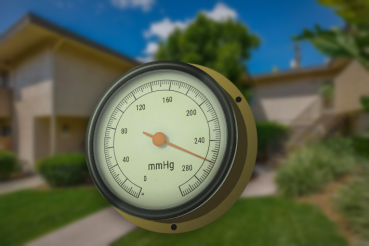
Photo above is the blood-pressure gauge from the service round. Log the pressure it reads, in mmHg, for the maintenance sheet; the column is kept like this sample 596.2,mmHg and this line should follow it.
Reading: 260,mmHg
